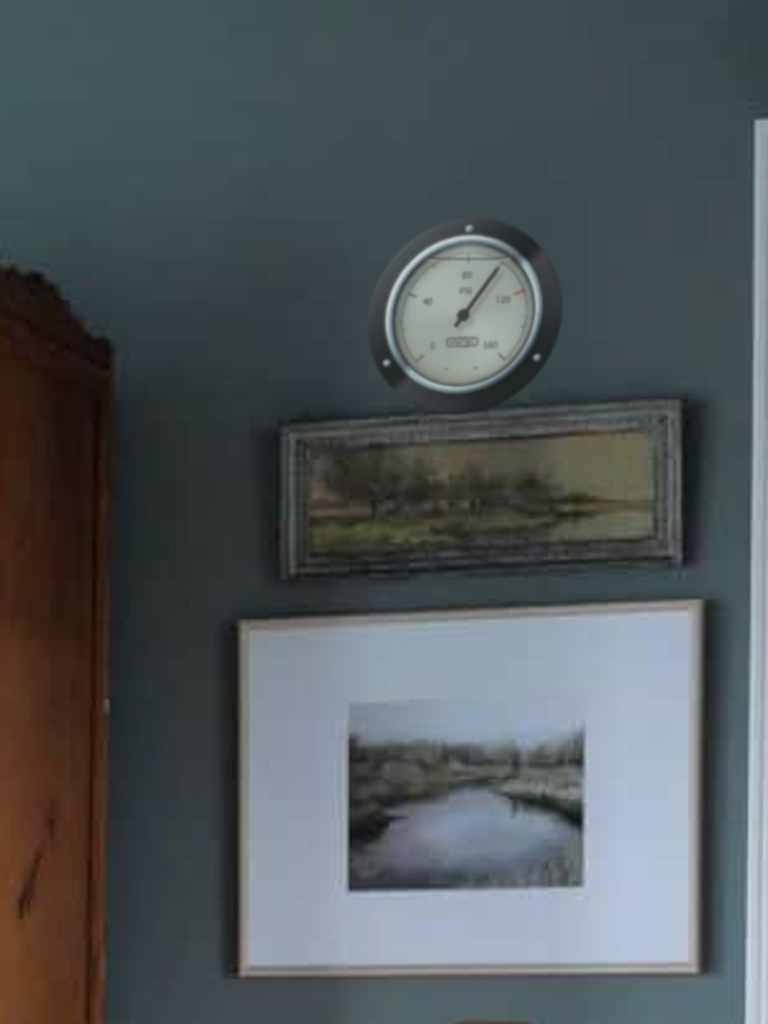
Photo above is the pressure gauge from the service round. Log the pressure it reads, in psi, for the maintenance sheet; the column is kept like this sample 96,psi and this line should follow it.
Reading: 100,psi
